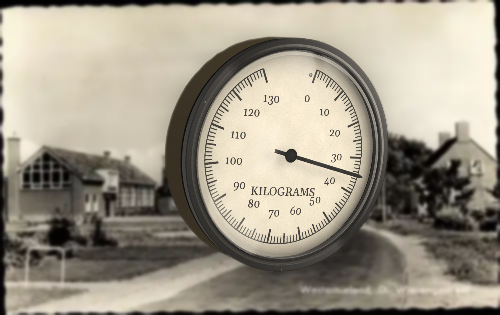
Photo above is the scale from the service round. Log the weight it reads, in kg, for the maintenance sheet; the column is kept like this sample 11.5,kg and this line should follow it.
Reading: 35,kg
